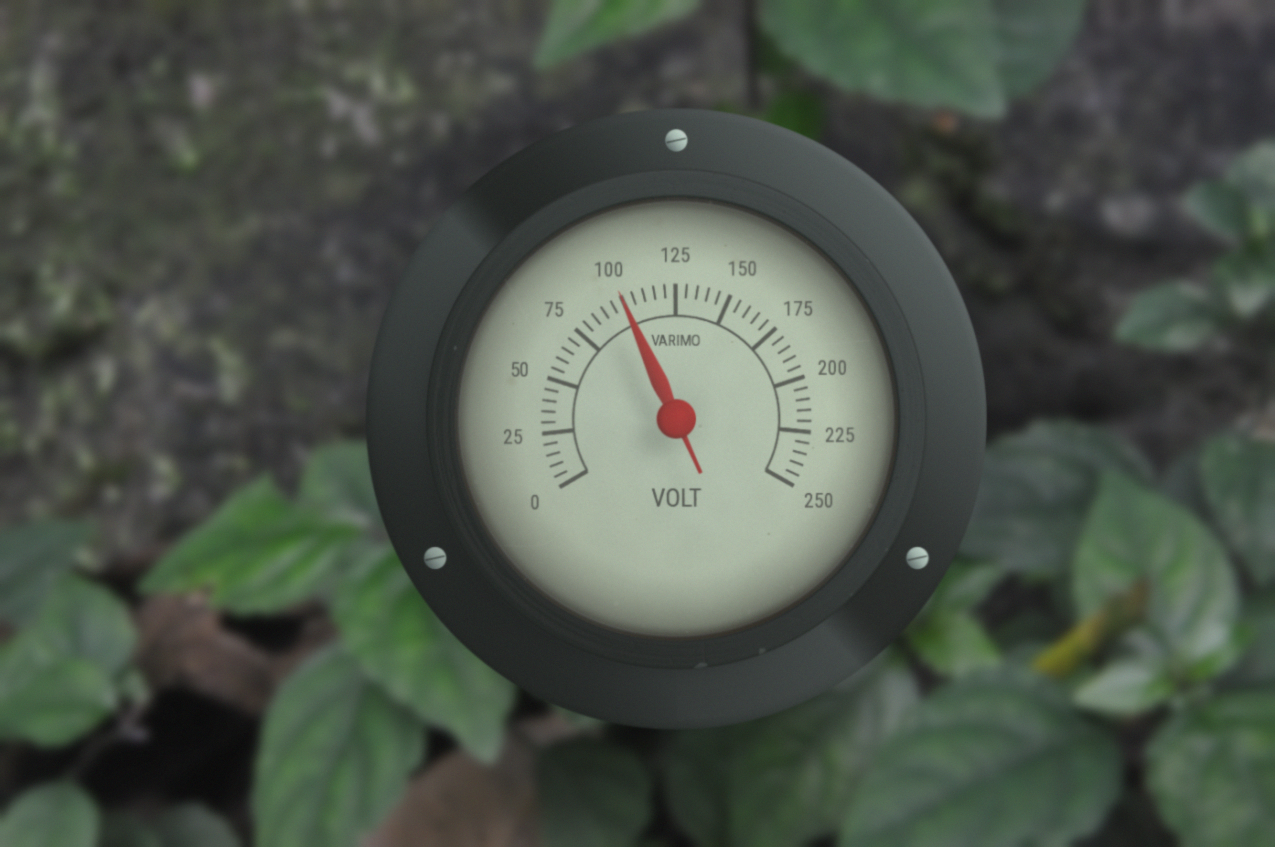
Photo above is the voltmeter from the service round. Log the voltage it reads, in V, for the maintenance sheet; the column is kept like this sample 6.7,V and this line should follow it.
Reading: 100,V
